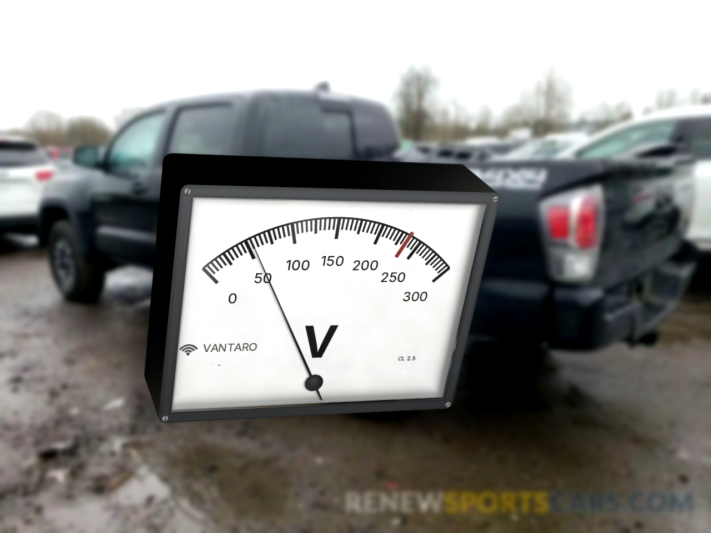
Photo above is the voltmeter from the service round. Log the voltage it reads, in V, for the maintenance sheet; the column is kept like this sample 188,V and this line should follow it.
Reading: 55,V
